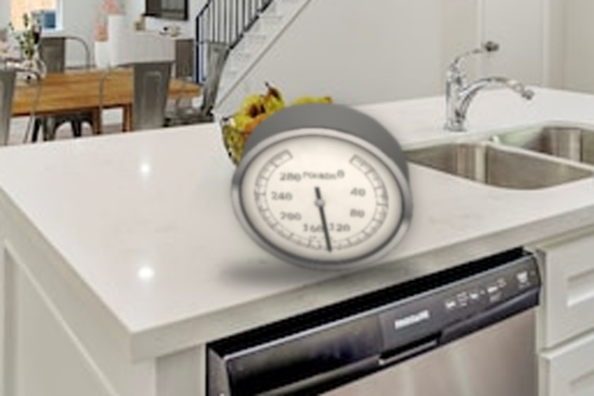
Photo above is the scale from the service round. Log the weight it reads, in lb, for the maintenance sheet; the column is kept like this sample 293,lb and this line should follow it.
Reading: 140,lb
